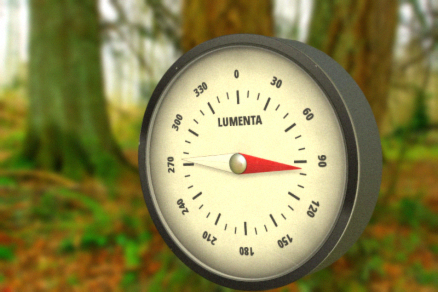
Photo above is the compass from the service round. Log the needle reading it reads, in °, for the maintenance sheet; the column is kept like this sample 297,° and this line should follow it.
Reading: 95,°
